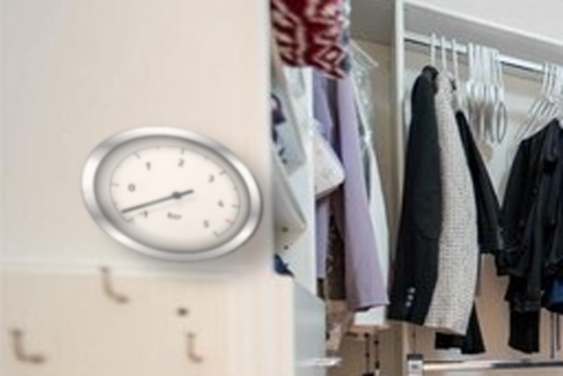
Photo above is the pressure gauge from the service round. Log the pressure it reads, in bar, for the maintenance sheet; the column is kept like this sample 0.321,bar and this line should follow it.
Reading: -0.75,bar
